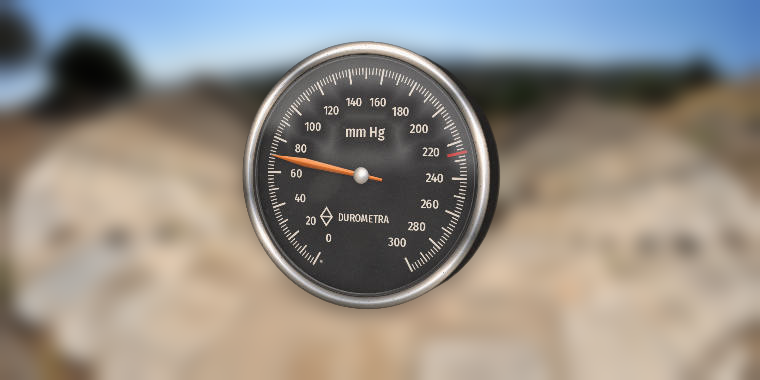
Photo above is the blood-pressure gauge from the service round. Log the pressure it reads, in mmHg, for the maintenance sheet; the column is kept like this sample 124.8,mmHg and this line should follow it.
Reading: 70,mmHg
